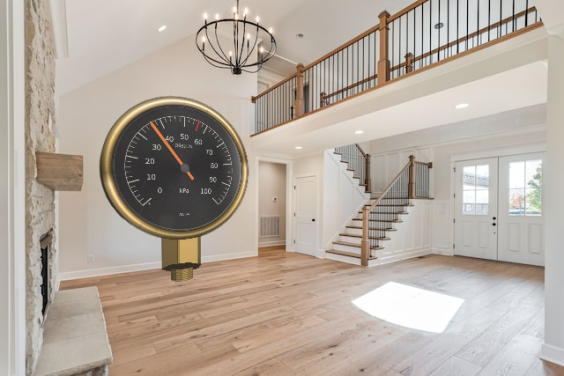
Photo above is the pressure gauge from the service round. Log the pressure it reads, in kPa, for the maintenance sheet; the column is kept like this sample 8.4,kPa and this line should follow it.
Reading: 36,kPa
